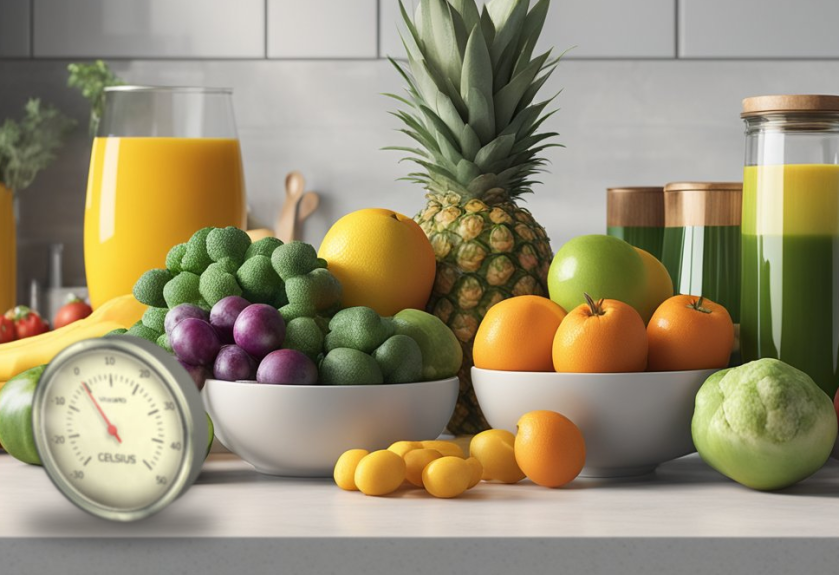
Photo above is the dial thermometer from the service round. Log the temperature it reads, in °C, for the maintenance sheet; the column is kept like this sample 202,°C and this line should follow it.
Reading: 0,°C
